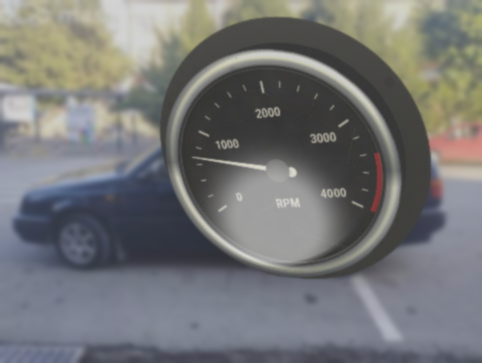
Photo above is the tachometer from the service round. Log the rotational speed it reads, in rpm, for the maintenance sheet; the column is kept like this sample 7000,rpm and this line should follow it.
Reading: 700,rpm
